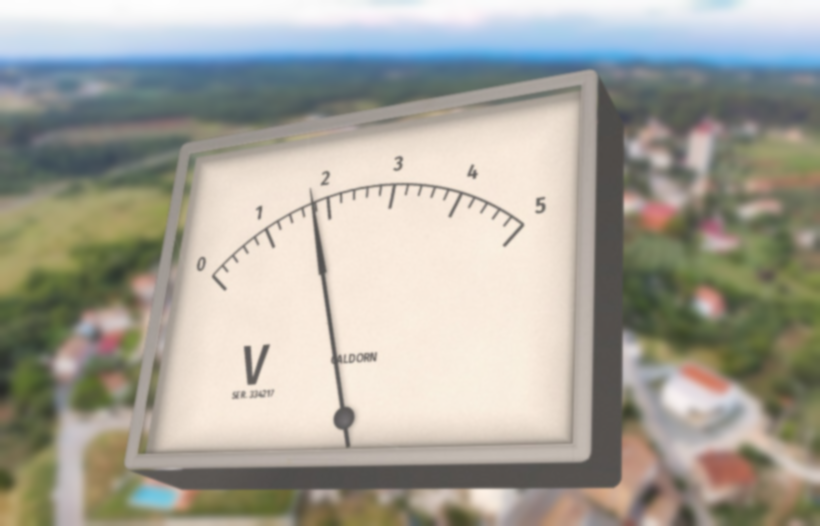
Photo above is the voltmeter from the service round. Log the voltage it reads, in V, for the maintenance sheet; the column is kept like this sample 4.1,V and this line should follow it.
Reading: 1.8,V
